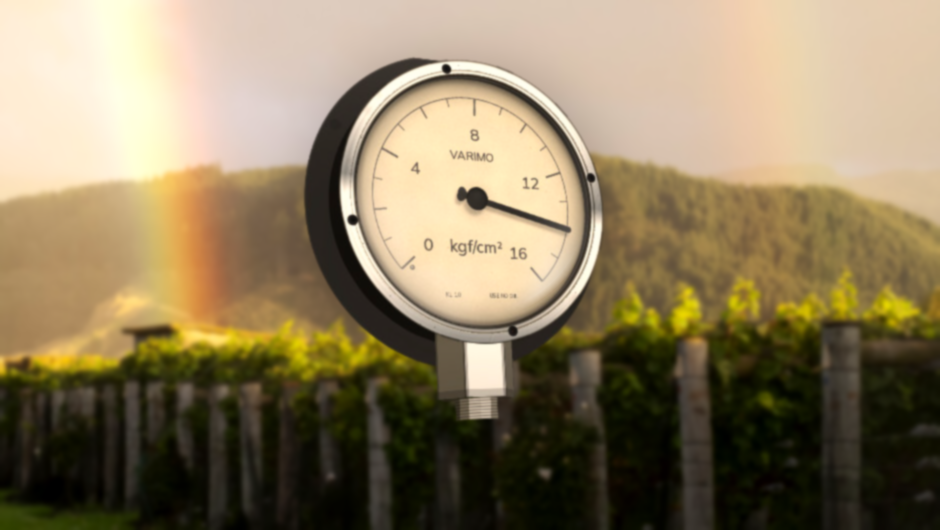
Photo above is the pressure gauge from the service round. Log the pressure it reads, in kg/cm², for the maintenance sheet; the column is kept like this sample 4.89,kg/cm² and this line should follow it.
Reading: 14,kg/cm²
